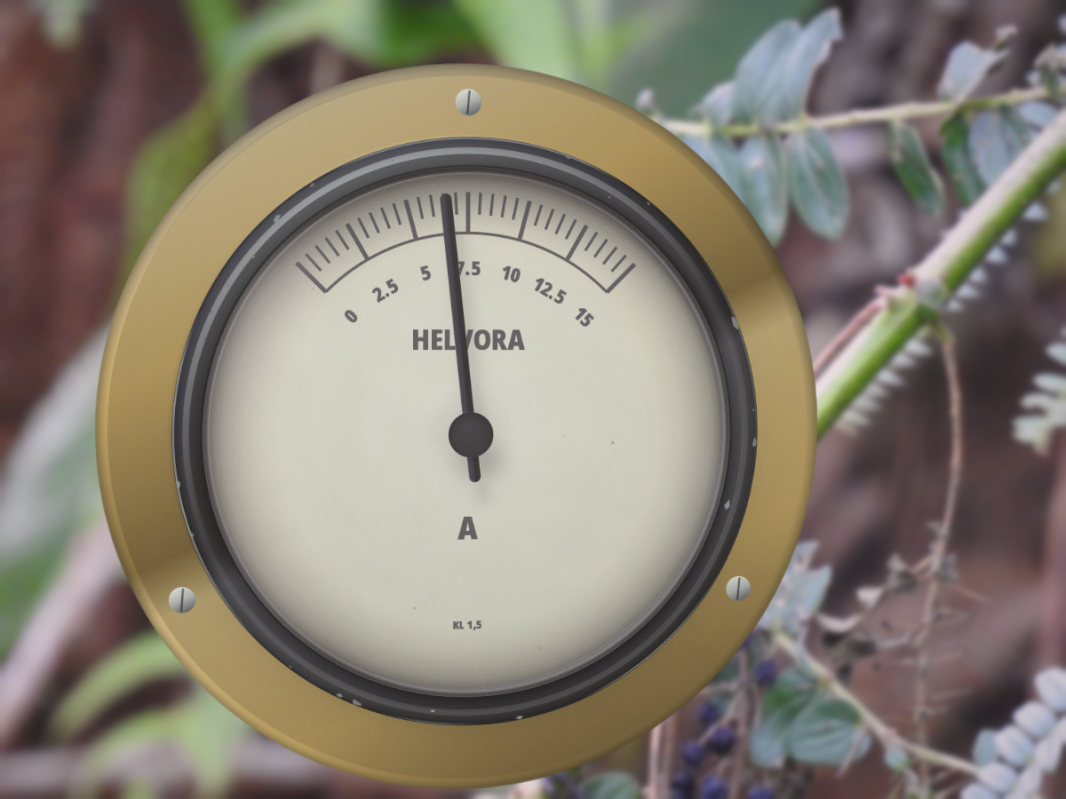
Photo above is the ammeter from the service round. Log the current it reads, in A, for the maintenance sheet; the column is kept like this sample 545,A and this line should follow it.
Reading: 6.5,A
